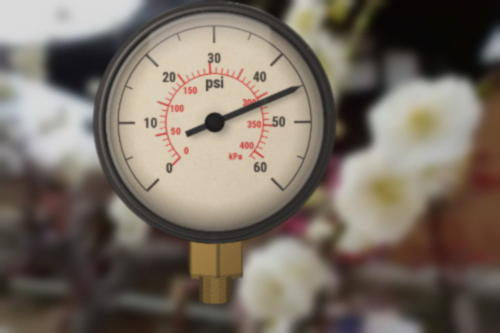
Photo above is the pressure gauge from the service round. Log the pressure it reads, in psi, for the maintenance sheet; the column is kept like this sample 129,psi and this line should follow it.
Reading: 45,psi
